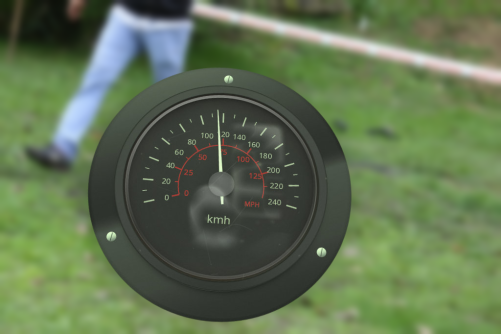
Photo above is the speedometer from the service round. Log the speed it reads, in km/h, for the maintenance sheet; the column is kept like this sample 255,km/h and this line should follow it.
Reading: 115,km/h
